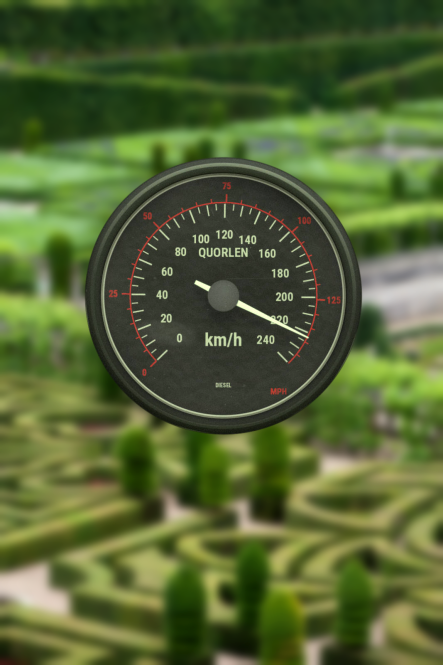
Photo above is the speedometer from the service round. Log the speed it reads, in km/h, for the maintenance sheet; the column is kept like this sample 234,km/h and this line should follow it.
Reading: 222.5,km/h
